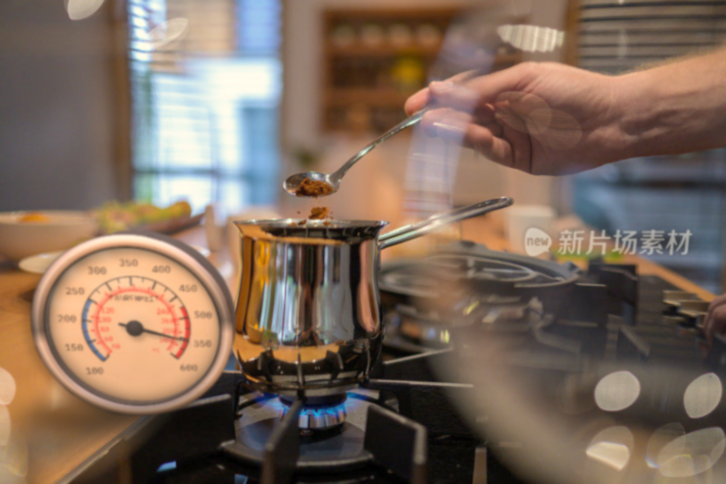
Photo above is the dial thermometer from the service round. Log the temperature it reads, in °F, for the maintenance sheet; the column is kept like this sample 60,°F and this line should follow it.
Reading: 550,°F
